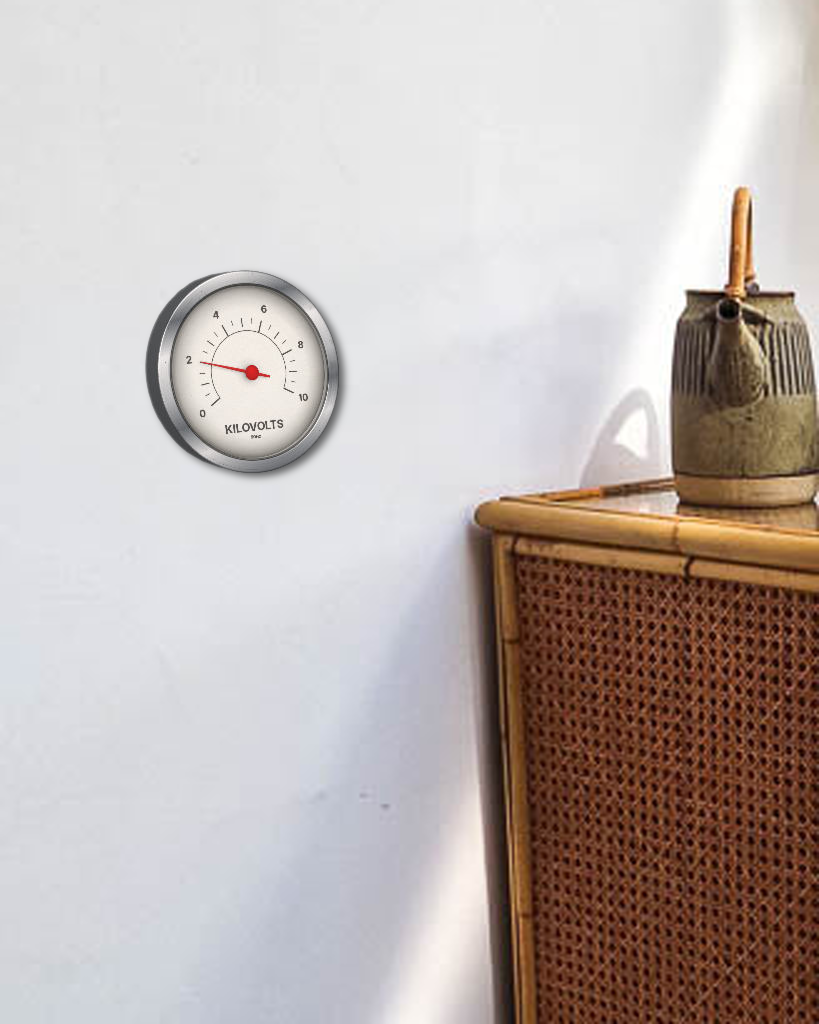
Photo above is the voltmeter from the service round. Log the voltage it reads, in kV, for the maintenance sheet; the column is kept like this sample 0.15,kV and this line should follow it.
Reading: 2,kV
